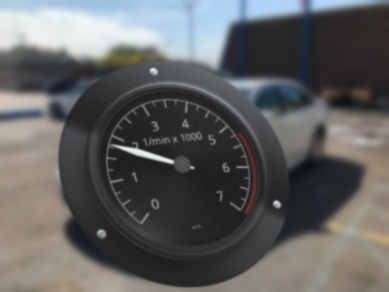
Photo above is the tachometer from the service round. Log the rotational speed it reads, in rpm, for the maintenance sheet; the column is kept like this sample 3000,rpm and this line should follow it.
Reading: 1750,rpm
